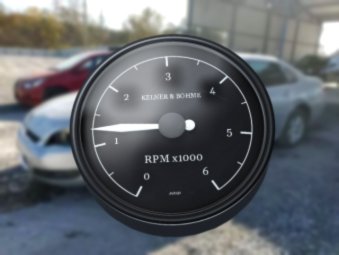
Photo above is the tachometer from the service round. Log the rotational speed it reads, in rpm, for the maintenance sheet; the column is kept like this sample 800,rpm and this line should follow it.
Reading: 1250,rpm
